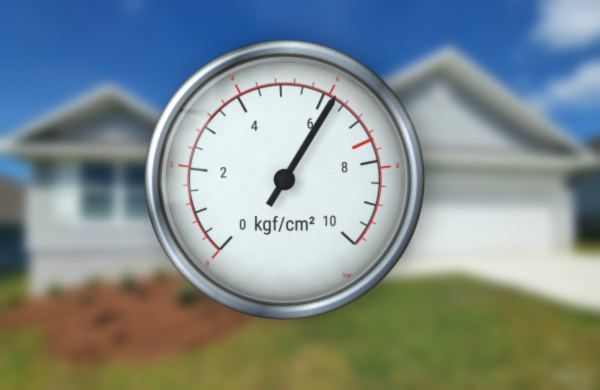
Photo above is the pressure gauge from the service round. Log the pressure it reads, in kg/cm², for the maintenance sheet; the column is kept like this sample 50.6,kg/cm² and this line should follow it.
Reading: 6.25,kg/cm²
